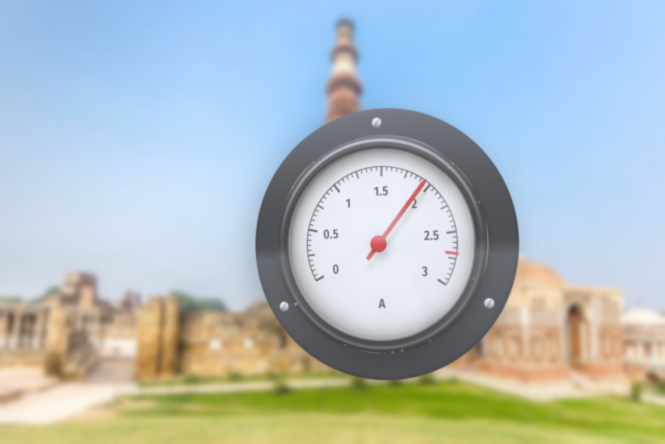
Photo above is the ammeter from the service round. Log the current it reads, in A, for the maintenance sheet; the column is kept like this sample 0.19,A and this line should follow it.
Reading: 1.95,A
